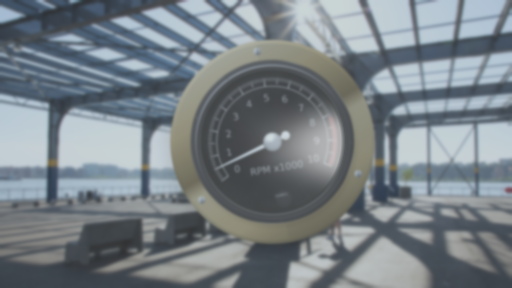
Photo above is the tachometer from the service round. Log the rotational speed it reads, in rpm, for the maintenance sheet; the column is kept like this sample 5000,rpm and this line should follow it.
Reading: 500,rpm
